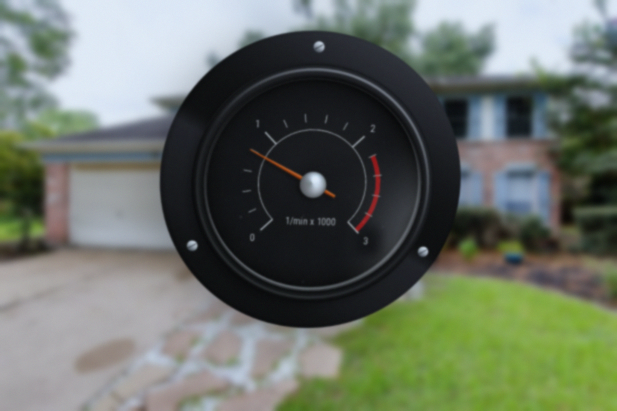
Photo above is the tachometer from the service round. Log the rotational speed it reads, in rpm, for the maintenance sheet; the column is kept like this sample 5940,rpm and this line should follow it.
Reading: 800,rpm
